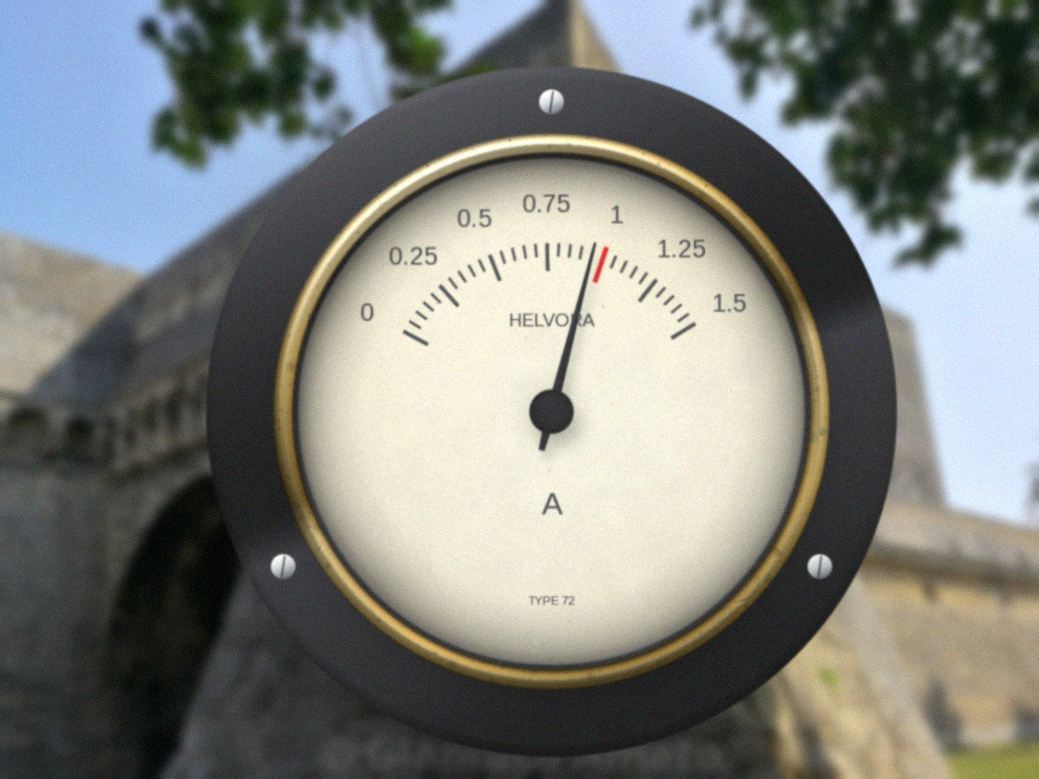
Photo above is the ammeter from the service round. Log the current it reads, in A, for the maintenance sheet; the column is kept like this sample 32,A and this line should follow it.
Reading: 0.95,A
